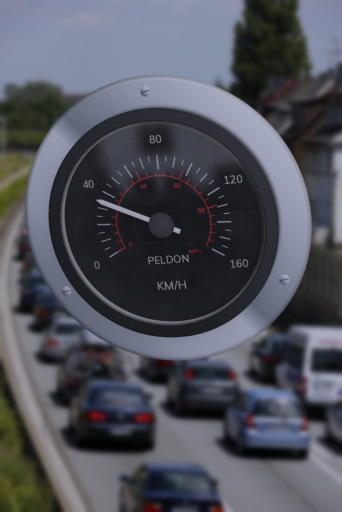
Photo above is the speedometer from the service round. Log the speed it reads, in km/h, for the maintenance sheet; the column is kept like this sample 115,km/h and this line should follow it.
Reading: 35,km/h
